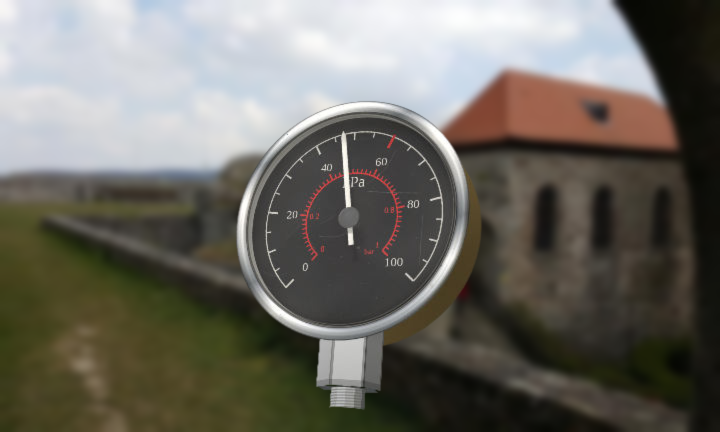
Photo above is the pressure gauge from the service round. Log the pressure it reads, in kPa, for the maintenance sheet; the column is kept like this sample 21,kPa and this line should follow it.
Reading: 47.5,kPa
